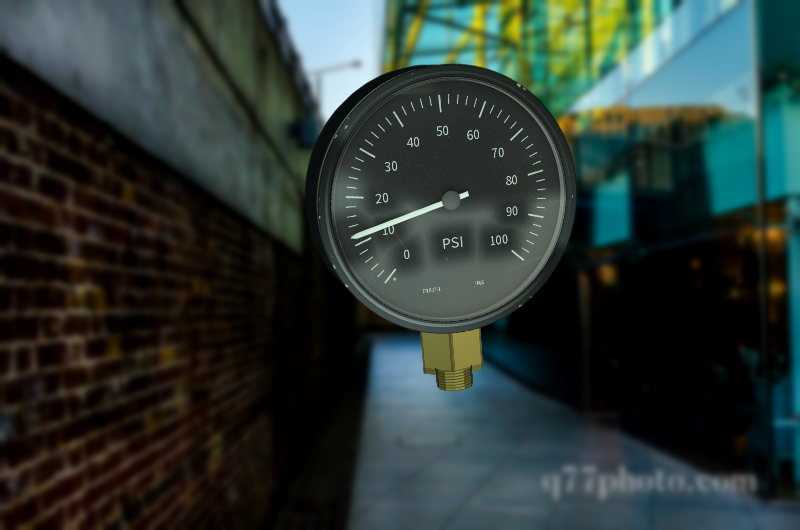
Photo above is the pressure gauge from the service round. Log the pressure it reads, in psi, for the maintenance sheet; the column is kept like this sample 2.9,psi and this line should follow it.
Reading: 12,psi
